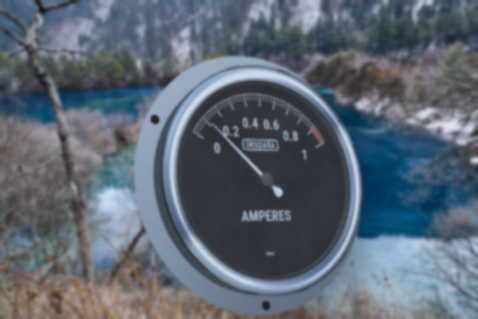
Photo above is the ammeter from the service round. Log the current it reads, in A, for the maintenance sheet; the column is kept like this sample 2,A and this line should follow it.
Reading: 0.1,A
